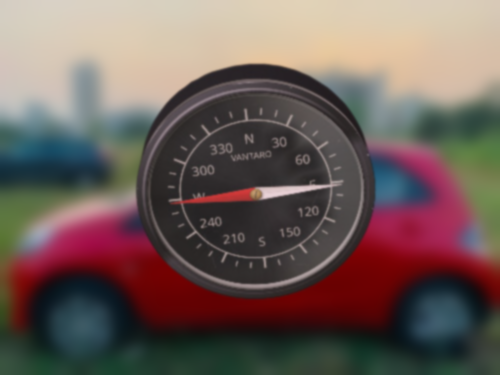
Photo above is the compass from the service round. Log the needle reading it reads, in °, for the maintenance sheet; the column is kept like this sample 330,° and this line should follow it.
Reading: 270,°
